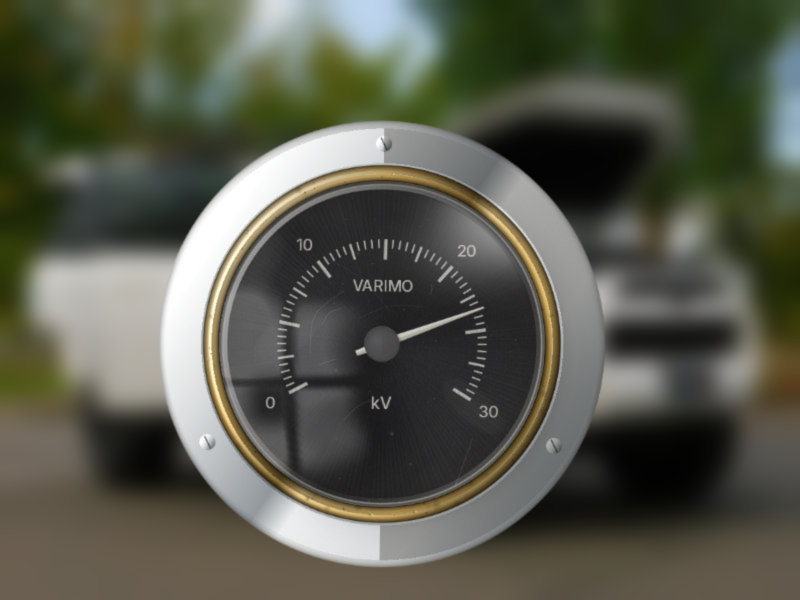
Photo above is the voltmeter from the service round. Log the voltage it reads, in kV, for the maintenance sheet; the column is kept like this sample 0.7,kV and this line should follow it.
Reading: 23.5,kV
